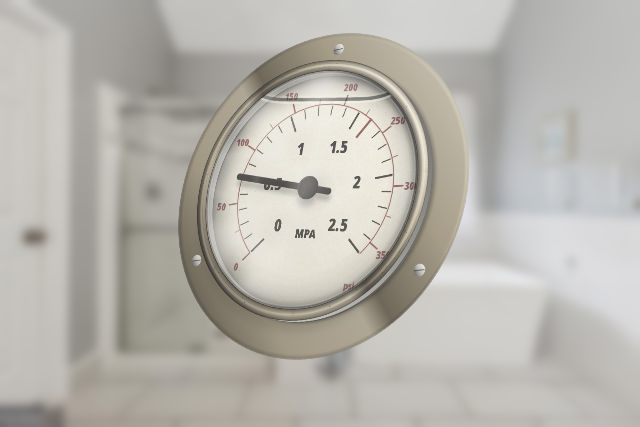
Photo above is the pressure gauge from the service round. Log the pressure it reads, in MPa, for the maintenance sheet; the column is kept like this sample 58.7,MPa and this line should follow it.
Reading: 0.5,MPa
